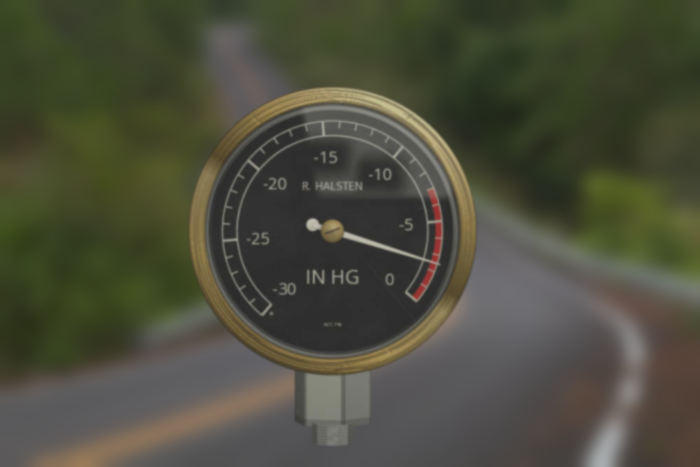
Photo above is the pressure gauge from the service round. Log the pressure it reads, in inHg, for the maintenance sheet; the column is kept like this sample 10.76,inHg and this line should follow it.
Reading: -2.5,inHg
